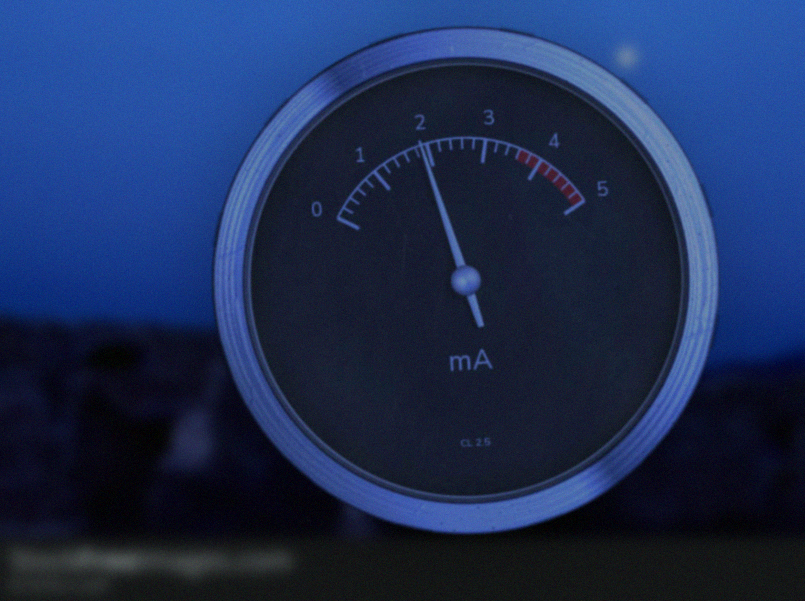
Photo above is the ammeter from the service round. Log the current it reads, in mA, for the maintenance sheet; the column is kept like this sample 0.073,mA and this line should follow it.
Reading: 1.9,mA
